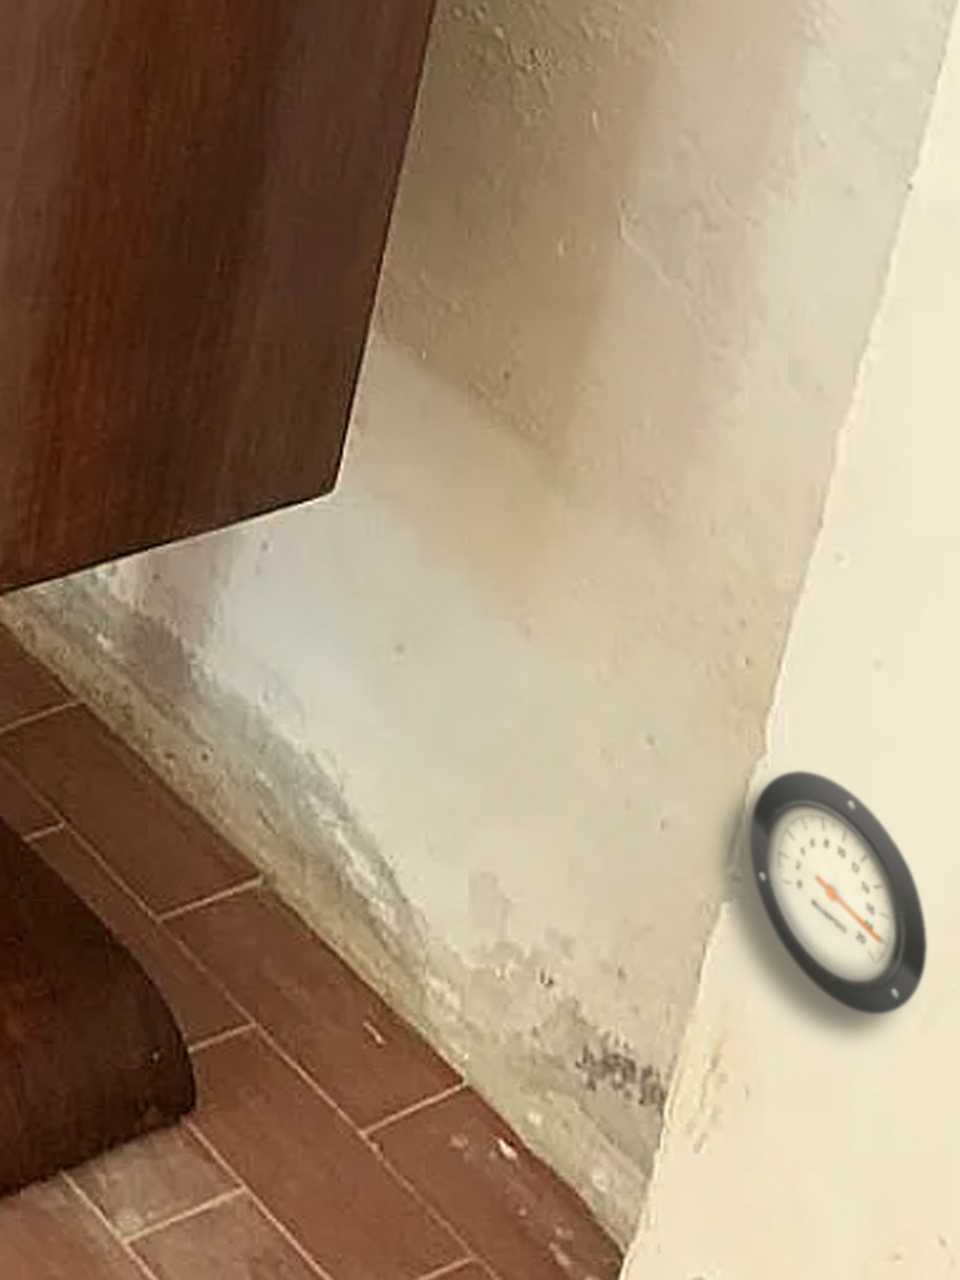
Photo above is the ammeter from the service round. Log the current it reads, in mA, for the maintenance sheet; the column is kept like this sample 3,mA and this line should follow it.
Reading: 18,mA
